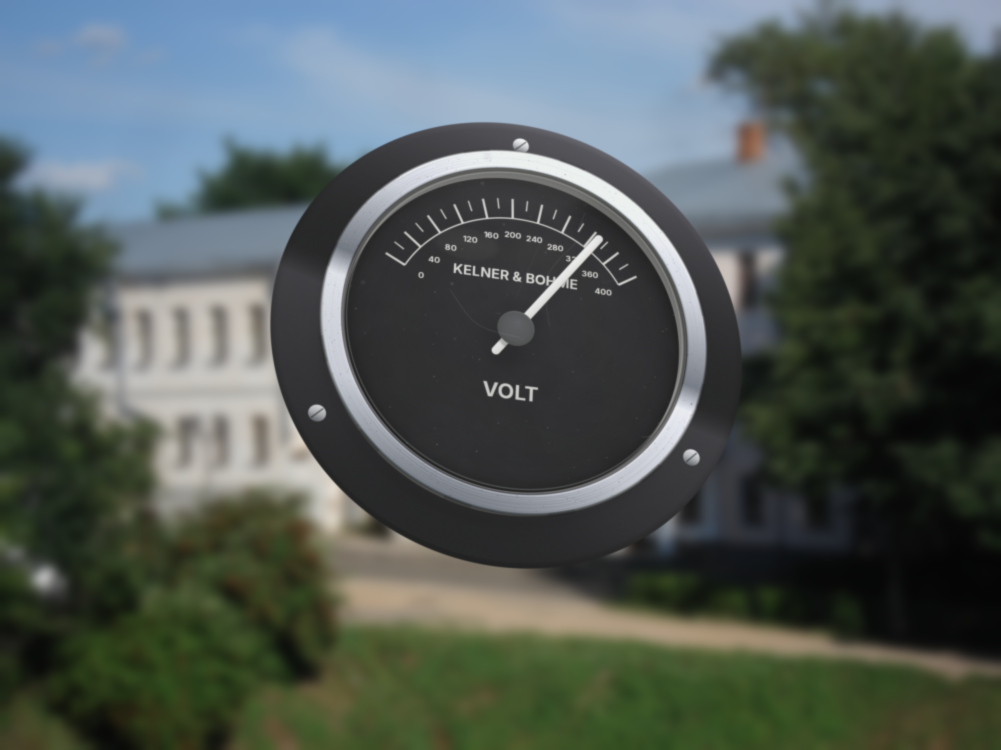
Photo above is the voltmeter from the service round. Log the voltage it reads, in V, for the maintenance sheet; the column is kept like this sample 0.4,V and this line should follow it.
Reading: 330,V
